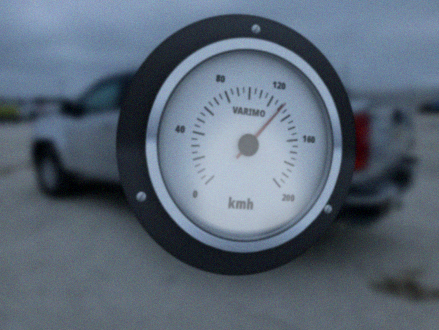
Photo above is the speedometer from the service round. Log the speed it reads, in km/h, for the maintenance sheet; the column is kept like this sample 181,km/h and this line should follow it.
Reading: 130,km/h
